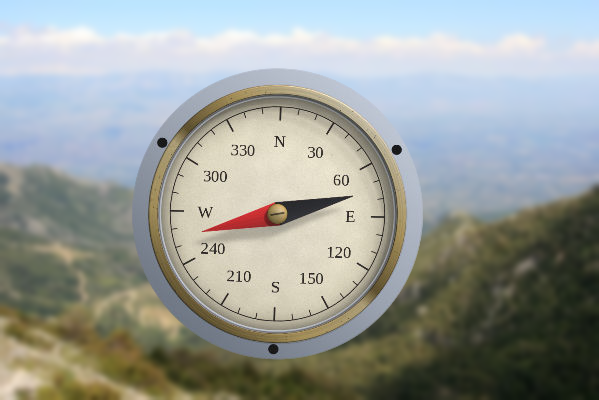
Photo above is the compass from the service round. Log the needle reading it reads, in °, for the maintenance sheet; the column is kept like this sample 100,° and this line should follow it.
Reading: 255,°
